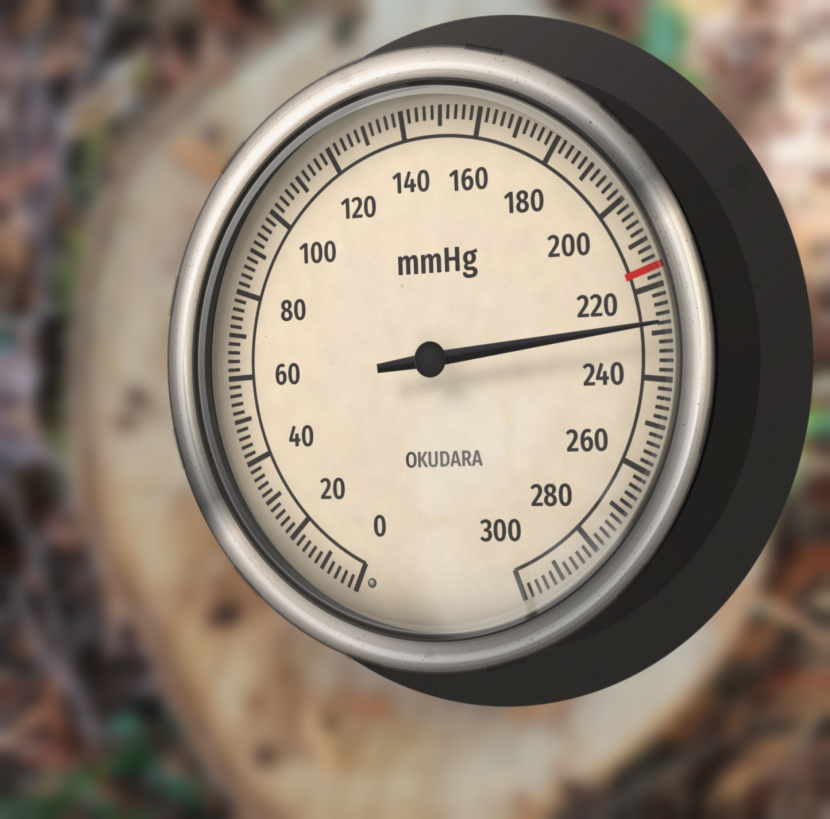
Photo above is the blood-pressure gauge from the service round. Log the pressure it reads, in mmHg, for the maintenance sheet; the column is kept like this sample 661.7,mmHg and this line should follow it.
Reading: 228,mmHg
